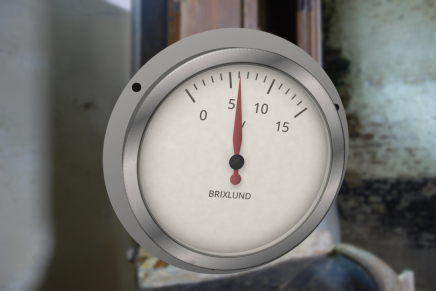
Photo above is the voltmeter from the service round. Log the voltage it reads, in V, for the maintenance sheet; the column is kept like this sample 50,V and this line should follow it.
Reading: 6,V
